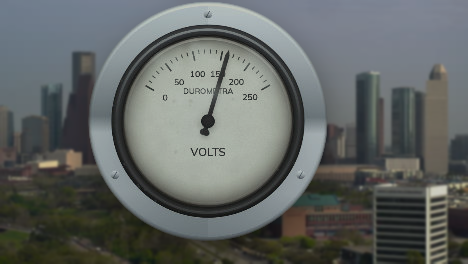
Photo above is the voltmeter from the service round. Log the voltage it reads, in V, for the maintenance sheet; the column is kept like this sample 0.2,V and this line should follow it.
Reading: 160,V
